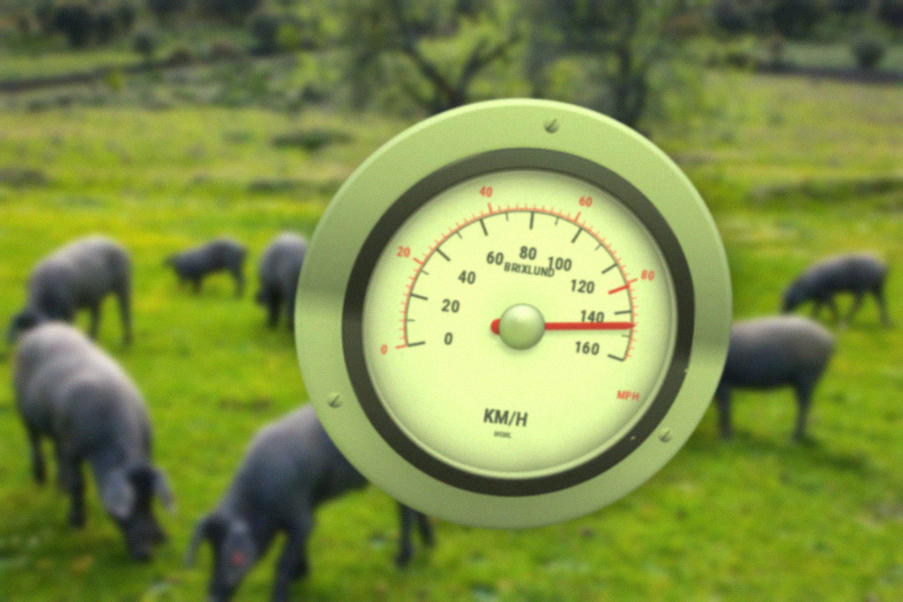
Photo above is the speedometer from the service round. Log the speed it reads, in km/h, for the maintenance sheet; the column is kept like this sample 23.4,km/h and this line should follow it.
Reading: 145,km/h
